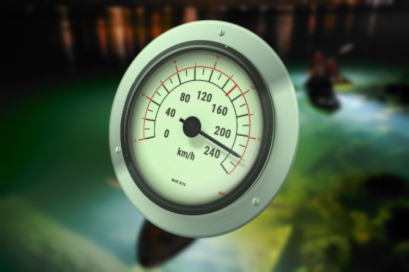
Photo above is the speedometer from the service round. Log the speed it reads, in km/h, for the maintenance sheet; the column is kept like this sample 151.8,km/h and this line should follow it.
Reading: 220,km/h
